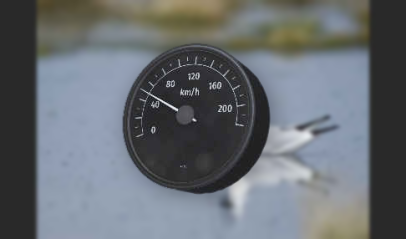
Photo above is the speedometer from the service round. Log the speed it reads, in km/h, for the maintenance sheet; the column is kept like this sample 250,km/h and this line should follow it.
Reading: 50,km/h
